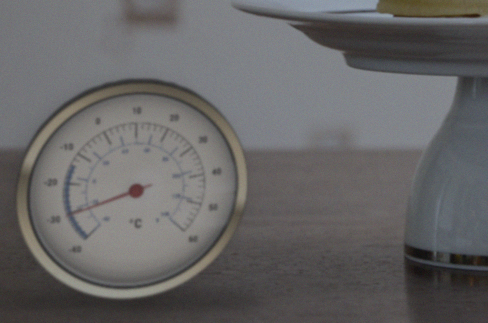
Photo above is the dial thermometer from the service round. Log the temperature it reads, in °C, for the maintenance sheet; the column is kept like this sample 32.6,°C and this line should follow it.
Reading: -30,°C
